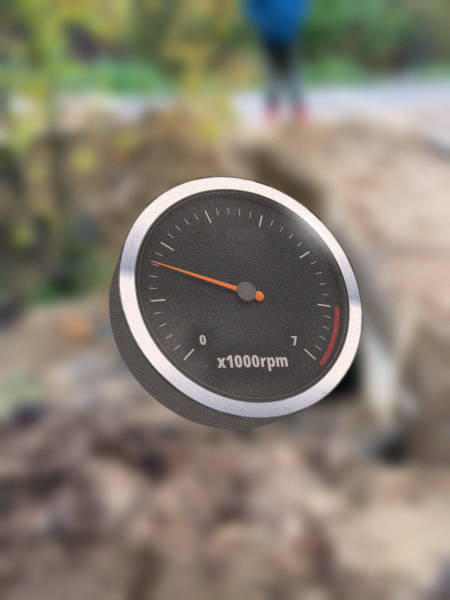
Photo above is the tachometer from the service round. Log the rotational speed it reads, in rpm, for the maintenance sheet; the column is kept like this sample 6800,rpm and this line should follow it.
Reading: 1600,rpm
